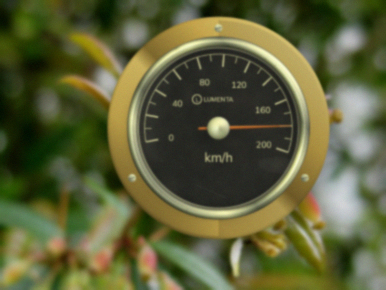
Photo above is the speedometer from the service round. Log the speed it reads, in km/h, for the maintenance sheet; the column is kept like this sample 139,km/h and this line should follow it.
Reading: 180,km/h
